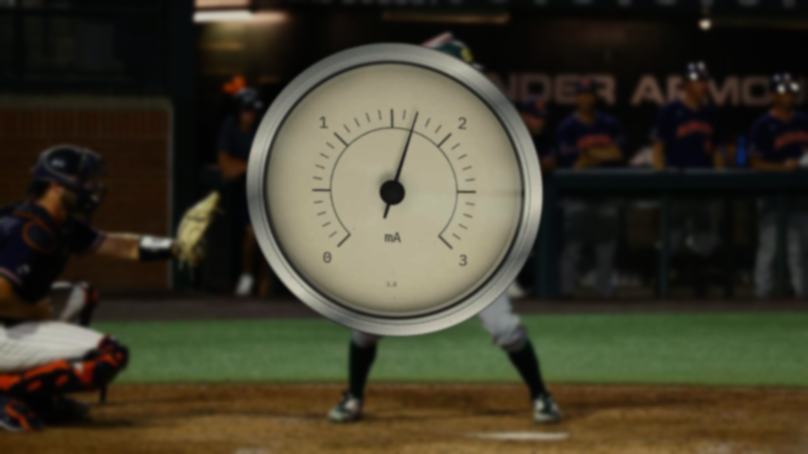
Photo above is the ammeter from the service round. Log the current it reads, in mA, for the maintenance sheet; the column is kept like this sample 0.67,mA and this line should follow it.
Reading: 1.7,mA
